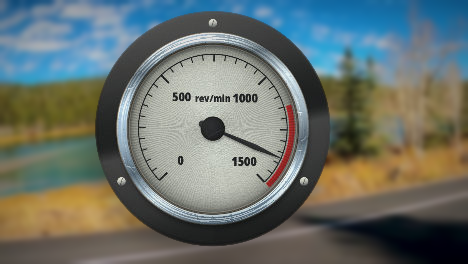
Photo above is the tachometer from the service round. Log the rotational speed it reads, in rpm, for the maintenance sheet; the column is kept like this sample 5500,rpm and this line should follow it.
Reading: 1375,rpm
